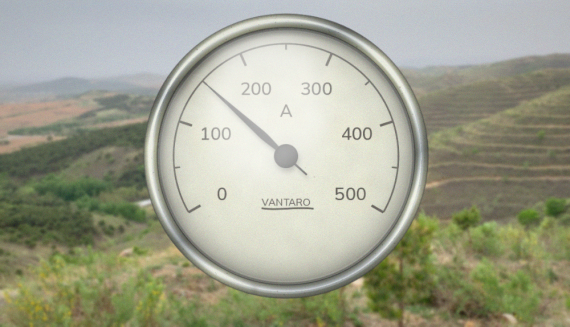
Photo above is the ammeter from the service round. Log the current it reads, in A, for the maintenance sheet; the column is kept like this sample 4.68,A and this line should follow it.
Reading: 150,A
